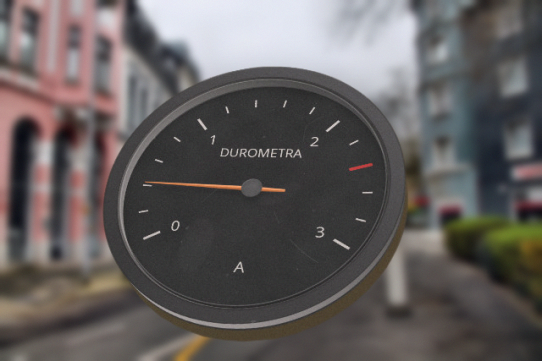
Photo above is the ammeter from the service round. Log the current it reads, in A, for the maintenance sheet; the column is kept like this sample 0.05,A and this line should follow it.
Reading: 0.4,A
